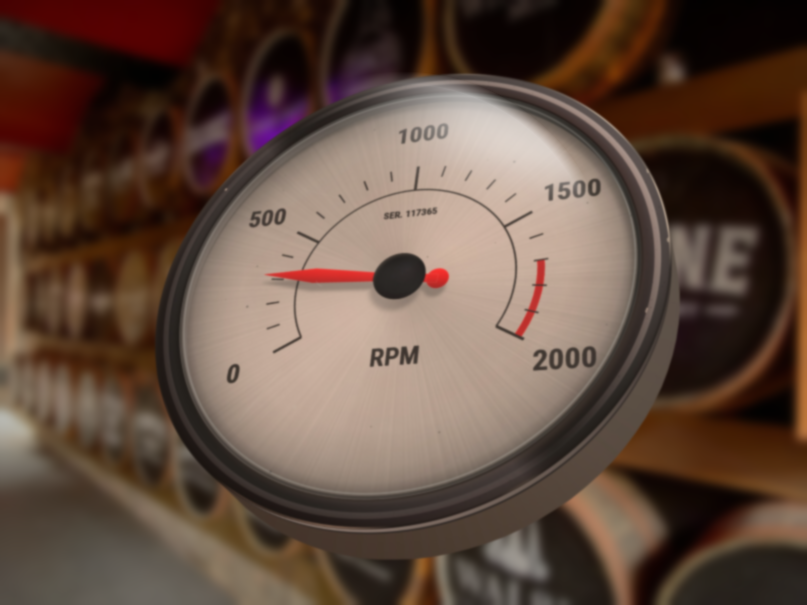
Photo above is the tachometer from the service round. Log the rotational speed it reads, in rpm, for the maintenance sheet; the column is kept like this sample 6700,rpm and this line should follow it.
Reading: 300,rpm
